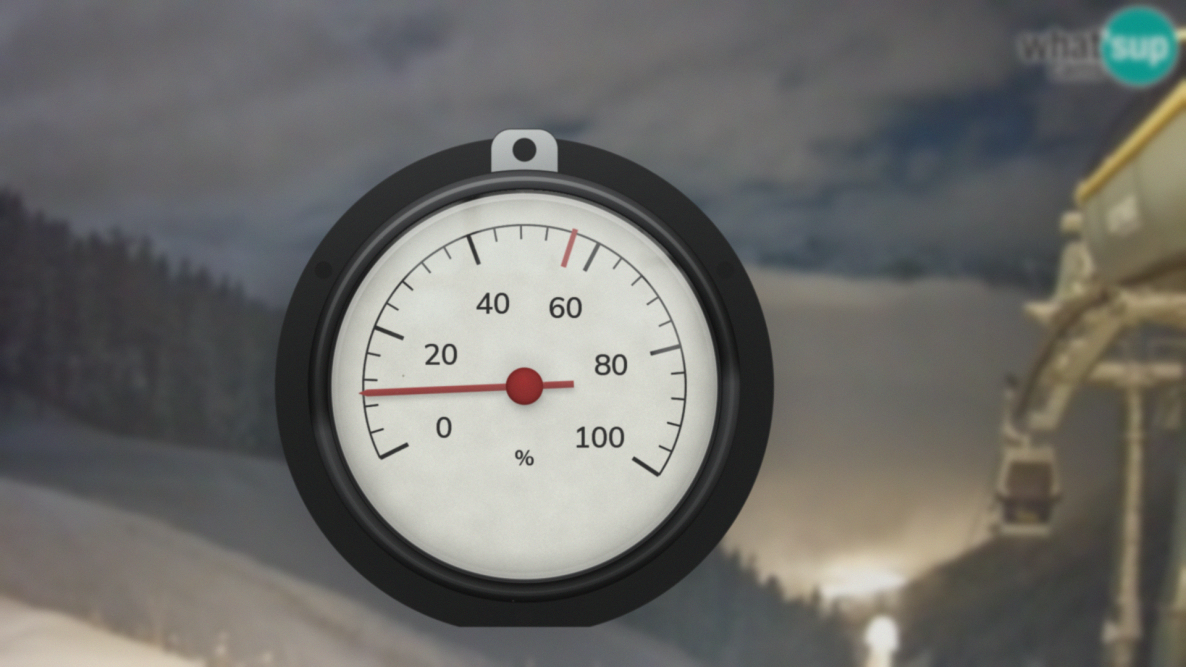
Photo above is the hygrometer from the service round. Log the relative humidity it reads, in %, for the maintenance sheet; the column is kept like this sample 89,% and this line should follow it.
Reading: 10,%
